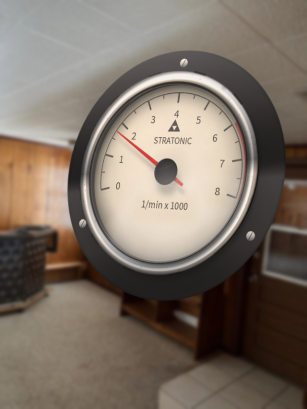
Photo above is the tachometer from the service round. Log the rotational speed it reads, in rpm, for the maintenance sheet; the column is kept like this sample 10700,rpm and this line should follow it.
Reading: 1750,rpm
